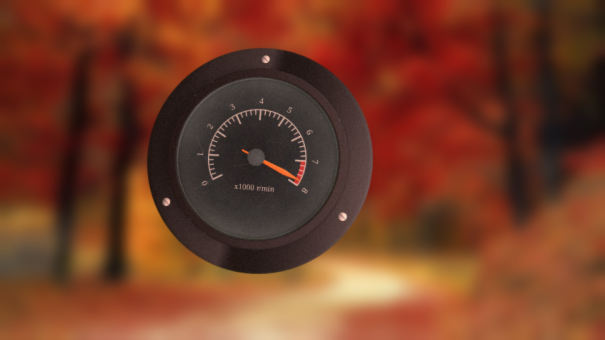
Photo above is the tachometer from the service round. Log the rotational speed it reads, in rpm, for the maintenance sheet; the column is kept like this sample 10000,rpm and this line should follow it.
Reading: 7800,rpm
